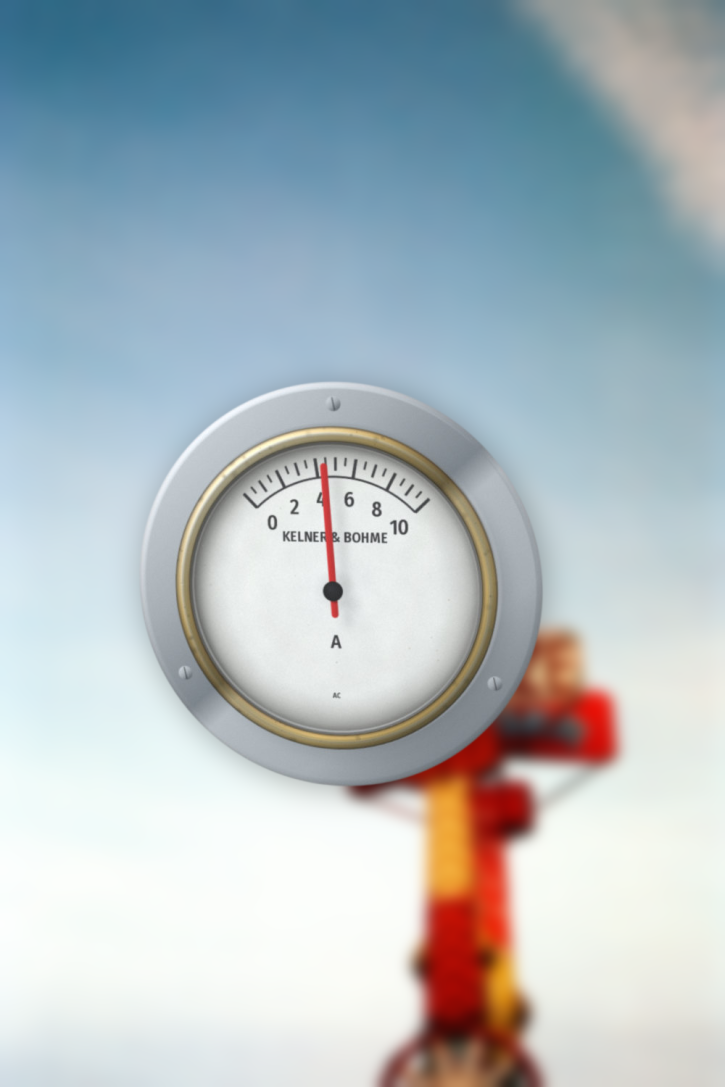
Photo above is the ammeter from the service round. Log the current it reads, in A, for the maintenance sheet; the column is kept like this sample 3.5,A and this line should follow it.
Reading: 4.5,A
